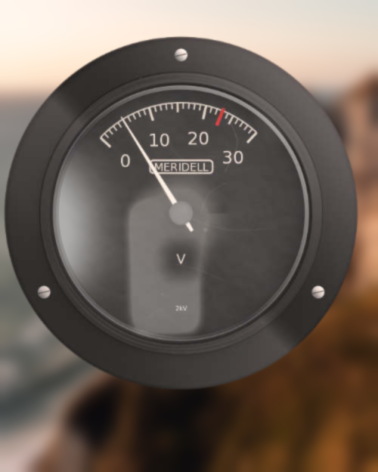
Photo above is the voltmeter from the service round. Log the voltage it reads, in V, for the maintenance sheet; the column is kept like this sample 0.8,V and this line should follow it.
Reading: 5,V
